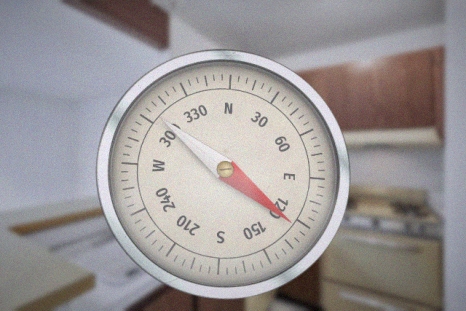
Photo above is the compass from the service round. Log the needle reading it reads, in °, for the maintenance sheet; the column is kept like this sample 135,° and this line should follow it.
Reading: 125,°
